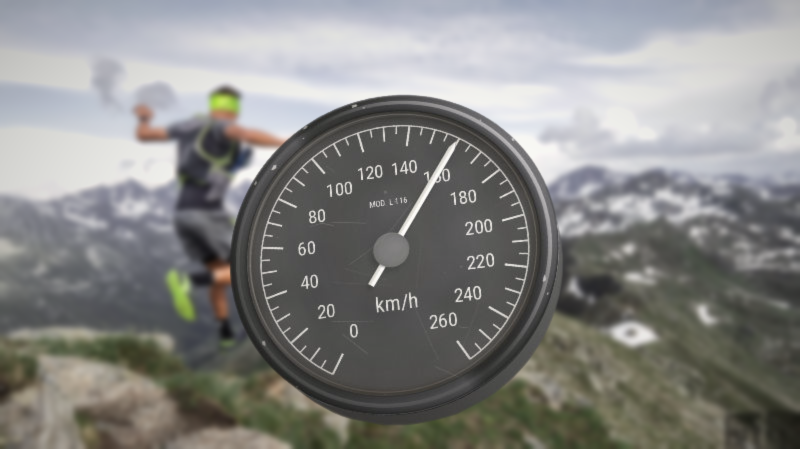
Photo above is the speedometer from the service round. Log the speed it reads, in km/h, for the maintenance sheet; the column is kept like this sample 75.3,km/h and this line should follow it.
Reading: 160,km/h
